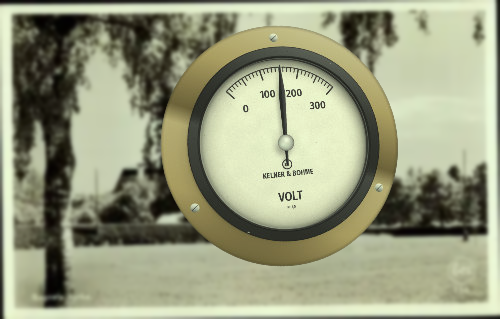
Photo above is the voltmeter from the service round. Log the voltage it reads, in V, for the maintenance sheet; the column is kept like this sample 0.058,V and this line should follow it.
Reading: 150,V
